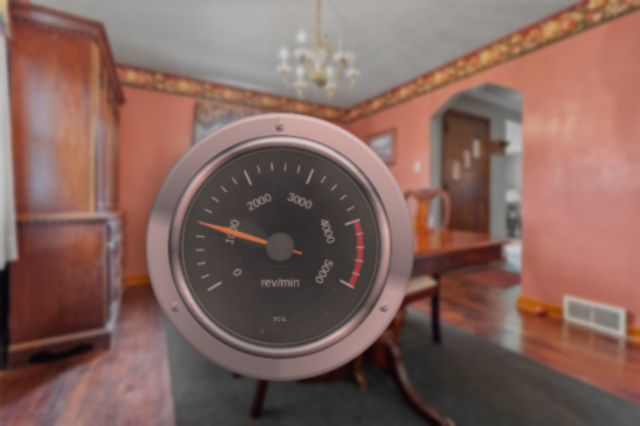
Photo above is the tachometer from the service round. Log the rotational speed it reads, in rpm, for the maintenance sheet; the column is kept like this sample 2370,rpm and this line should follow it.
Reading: 1000,rpm
